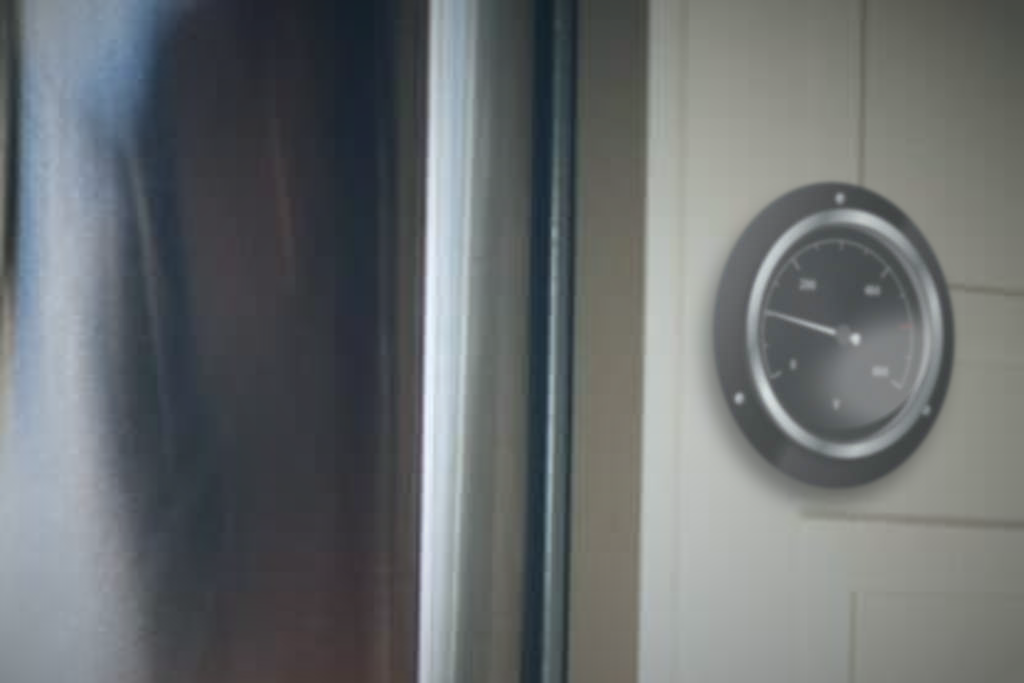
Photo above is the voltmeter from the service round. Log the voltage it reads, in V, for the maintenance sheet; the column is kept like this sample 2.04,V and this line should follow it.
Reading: 100,V
